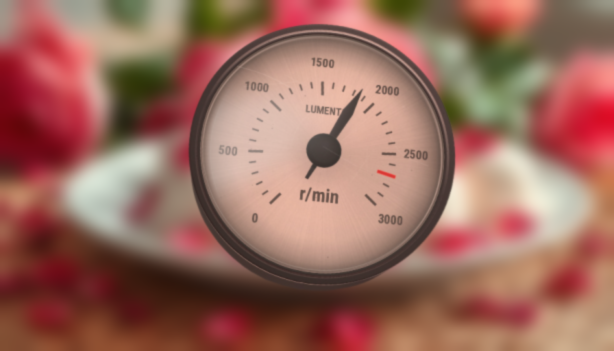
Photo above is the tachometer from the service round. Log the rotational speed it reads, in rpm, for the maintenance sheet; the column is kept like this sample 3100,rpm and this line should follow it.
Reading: 1850,rpm
